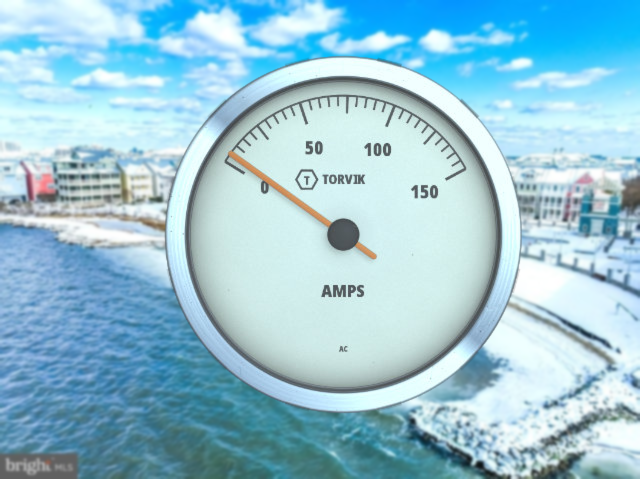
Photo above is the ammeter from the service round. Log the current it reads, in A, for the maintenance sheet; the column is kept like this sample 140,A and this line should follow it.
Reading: 5,A
